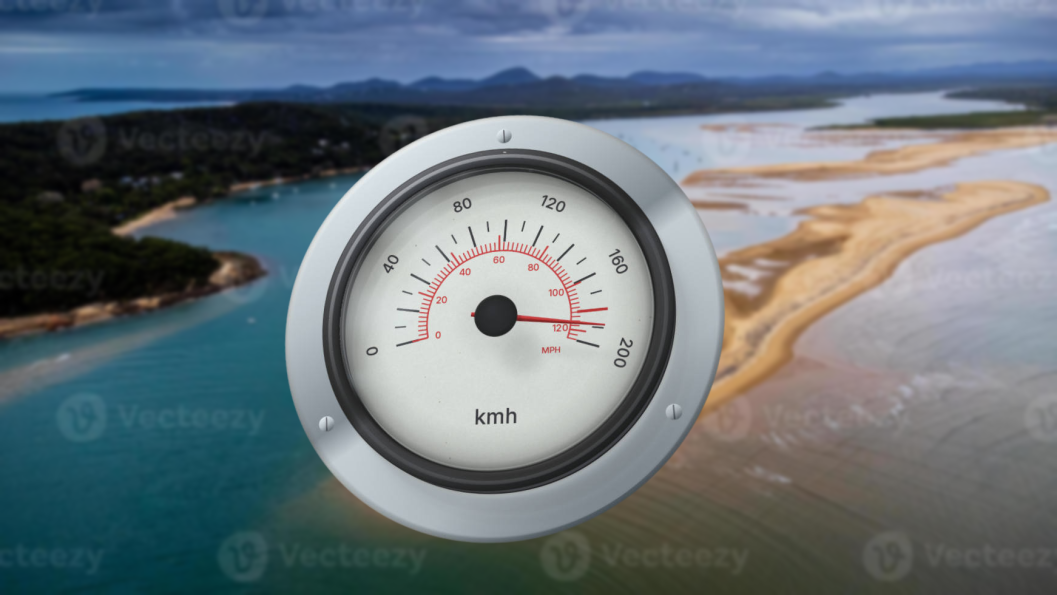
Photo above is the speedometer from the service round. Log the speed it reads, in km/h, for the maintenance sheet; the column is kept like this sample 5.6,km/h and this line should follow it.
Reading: 190,km/h
